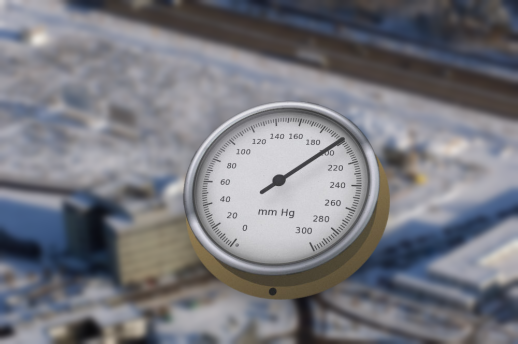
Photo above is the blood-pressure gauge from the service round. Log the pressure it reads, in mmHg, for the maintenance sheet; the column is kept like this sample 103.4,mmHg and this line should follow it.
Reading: 200,mmHg
